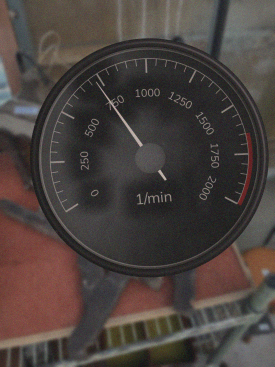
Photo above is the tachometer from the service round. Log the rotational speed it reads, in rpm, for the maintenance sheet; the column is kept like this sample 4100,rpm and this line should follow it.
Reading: 725,rpm
